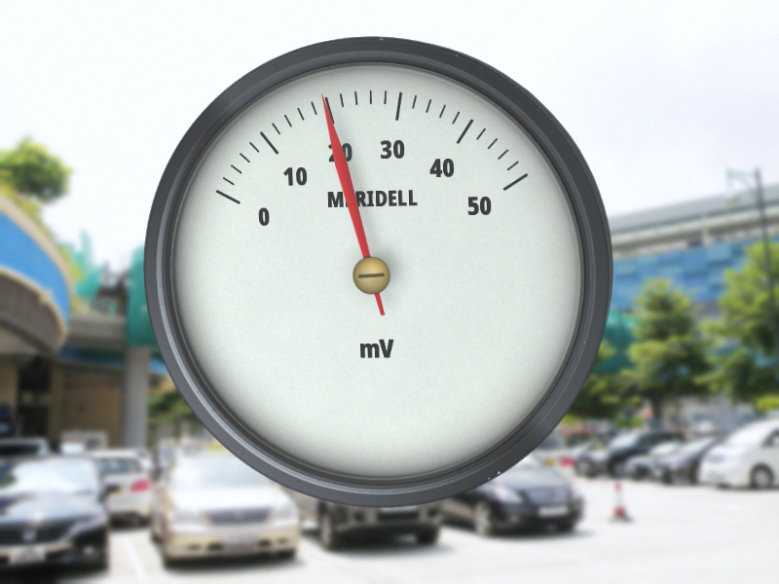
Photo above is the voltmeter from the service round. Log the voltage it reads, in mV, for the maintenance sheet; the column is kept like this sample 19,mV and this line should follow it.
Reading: 20,mV
